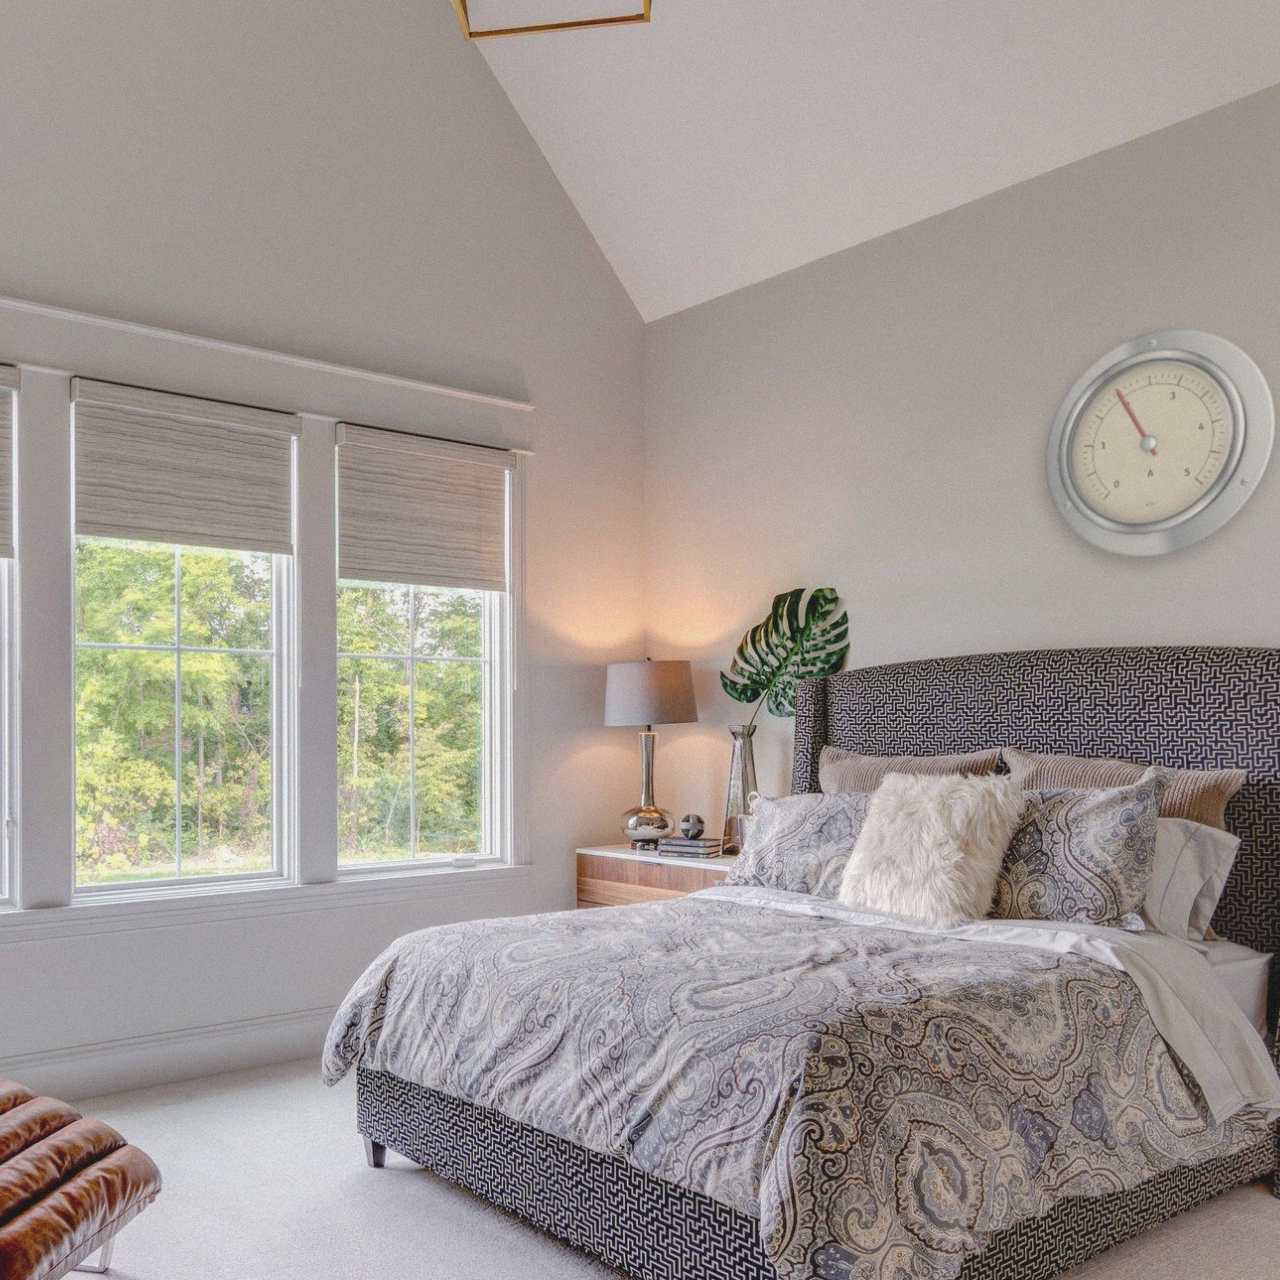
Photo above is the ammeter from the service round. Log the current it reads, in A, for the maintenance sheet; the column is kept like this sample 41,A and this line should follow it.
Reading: 2,A
